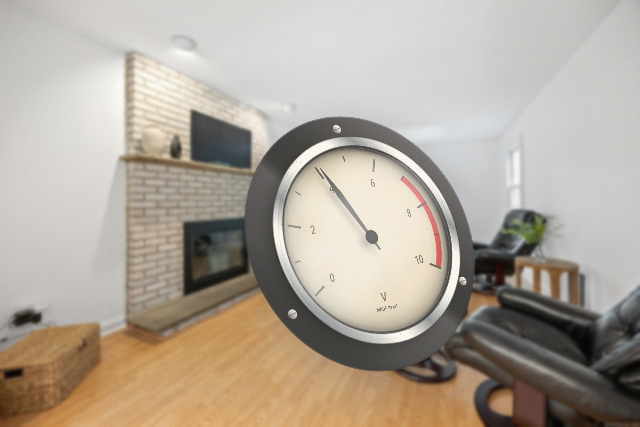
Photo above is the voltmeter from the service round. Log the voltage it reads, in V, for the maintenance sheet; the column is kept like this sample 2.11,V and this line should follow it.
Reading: 4,V
